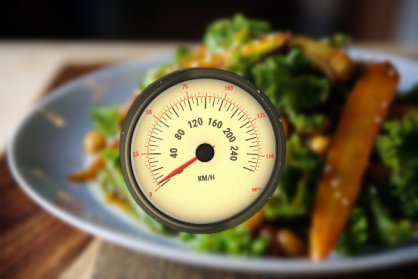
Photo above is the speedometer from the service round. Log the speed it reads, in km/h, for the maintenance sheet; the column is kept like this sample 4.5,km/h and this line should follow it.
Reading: 5,km/h
